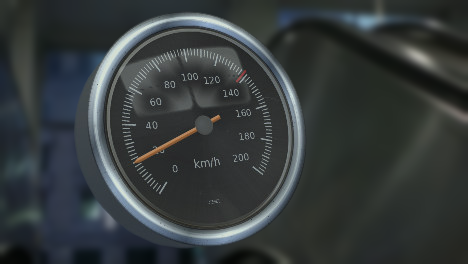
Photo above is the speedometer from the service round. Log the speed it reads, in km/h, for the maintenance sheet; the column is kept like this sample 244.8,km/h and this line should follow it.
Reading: 20,km/h
